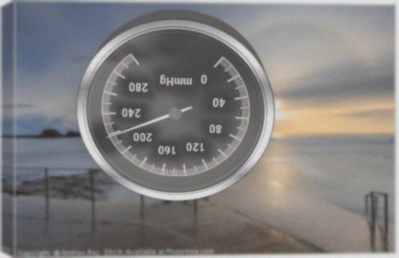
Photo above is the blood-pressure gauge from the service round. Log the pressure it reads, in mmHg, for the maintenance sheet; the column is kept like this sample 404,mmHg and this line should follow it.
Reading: 220,mmHg
